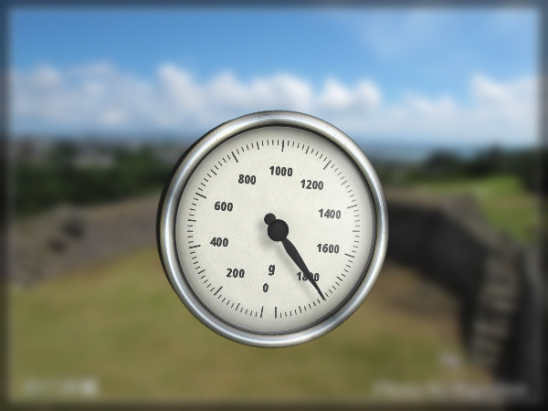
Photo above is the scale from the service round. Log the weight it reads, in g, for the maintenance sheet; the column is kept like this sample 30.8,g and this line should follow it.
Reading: 1800,g
